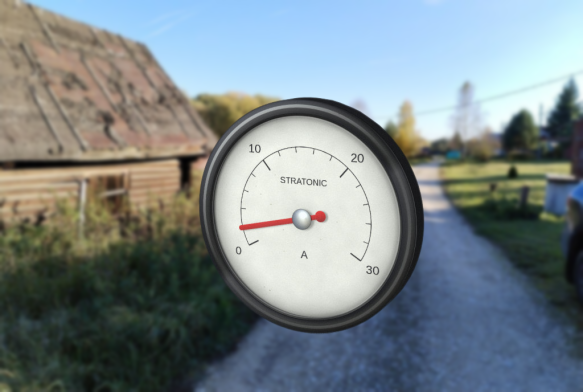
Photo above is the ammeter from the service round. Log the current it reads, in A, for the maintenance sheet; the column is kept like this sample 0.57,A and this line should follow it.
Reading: 2,A
